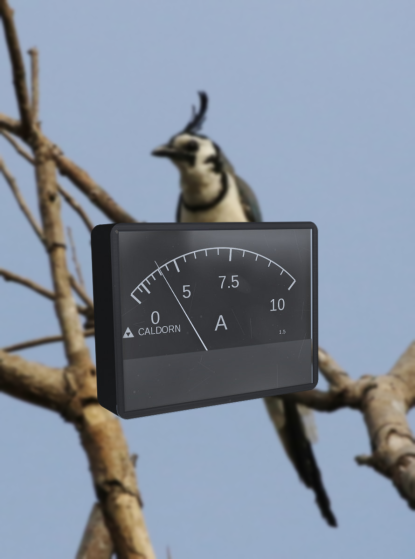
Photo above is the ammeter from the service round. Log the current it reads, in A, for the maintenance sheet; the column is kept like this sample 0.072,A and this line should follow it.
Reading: 4,A
